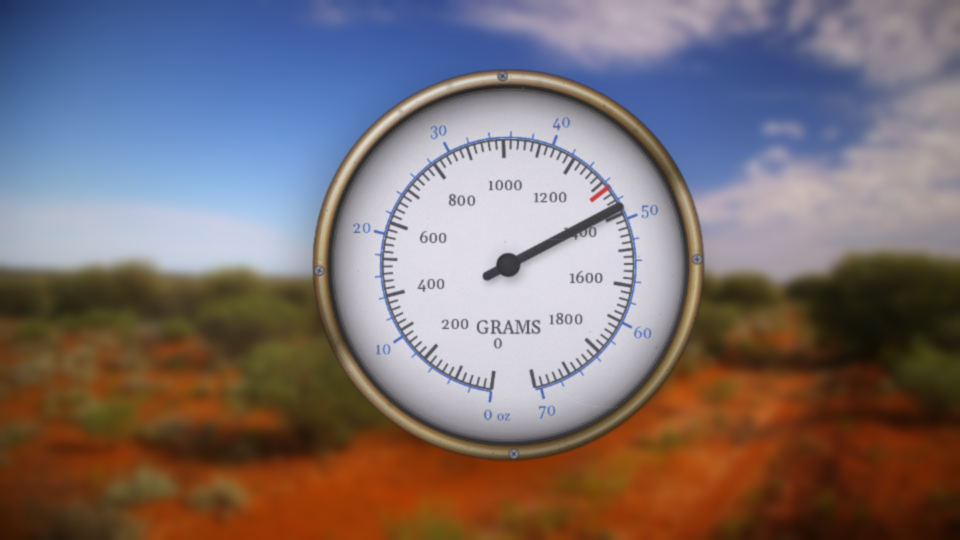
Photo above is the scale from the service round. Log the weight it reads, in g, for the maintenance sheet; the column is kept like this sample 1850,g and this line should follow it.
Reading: 1380,g
